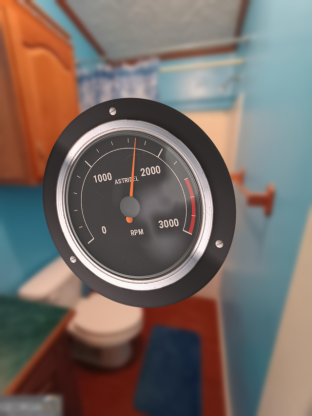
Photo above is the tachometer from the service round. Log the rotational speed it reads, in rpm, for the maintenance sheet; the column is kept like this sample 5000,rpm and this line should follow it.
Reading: 1700,rpm
